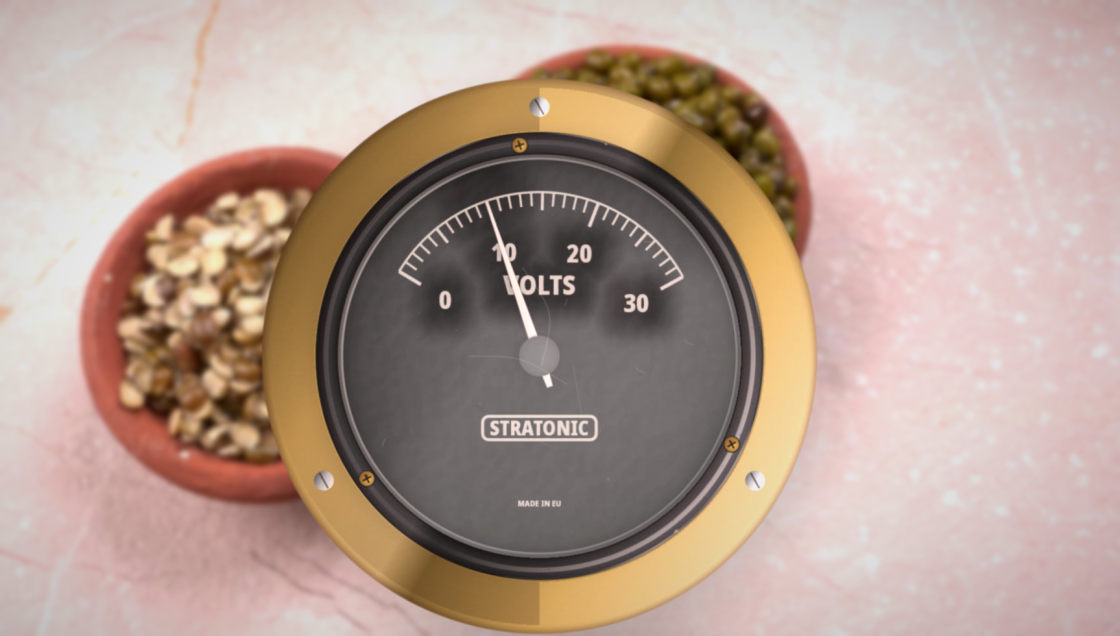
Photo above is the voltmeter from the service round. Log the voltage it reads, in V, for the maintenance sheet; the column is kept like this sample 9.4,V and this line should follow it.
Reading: 10,V
